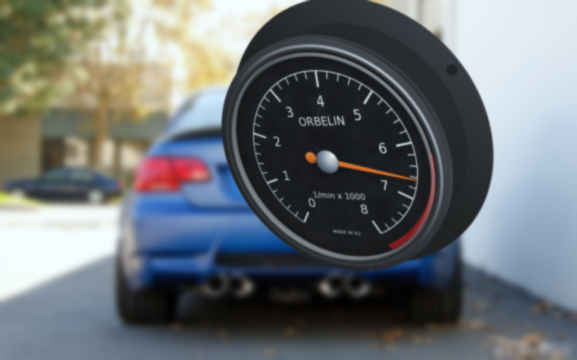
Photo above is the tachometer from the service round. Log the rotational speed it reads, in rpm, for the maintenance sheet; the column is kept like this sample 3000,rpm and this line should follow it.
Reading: 6600,rpm
